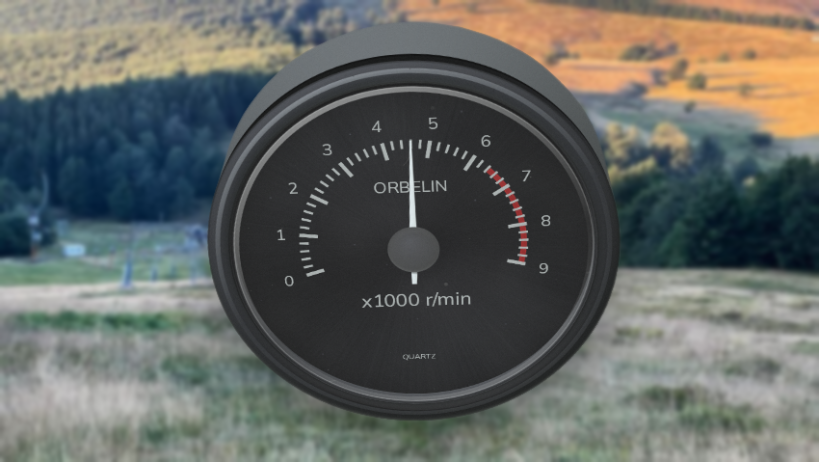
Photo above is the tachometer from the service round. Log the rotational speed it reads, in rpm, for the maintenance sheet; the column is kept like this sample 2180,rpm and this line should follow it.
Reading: 4600,rpm
